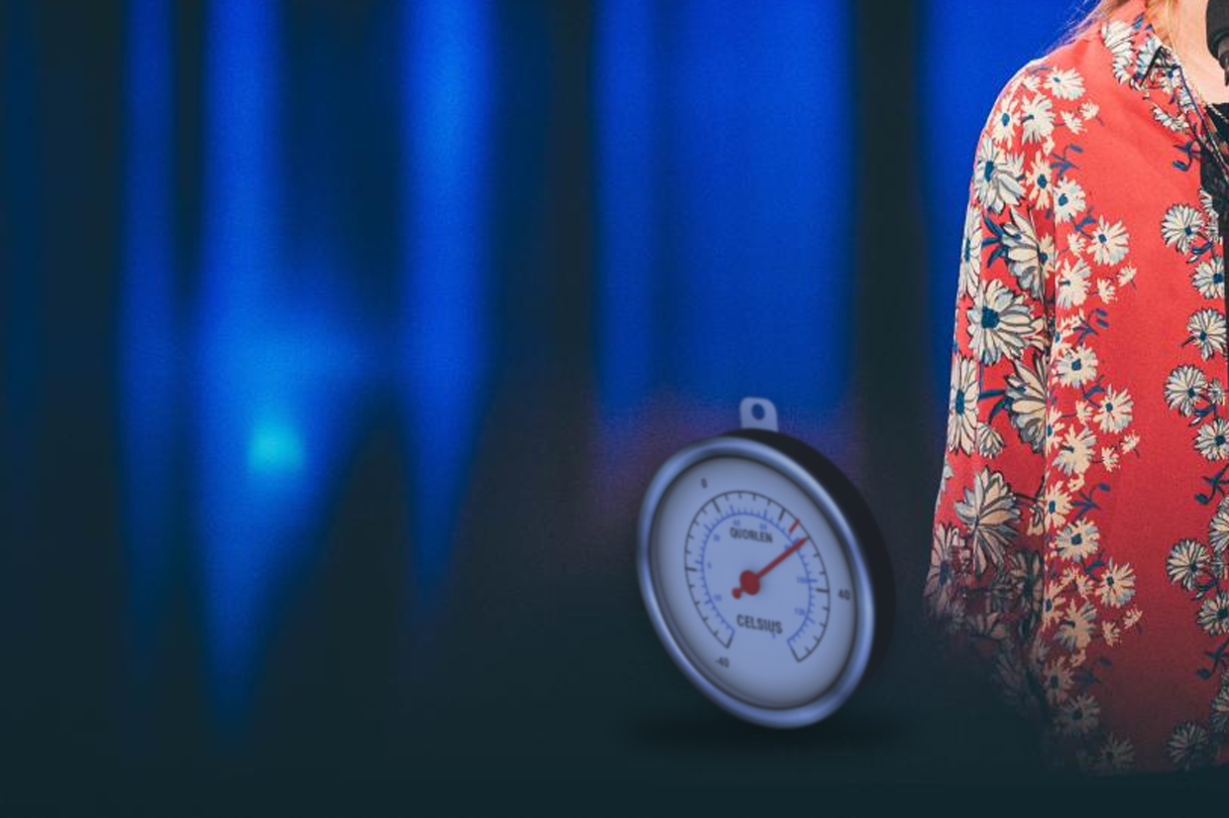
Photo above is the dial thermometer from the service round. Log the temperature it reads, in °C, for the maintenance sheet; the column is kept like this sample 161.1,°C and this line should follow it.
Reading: 28,°C
